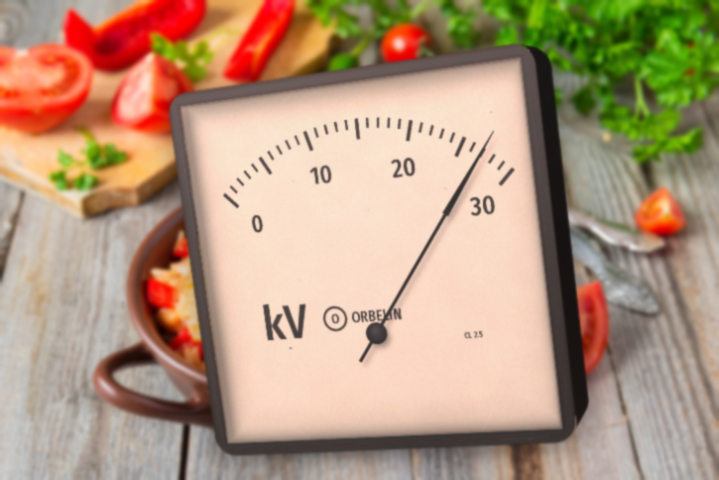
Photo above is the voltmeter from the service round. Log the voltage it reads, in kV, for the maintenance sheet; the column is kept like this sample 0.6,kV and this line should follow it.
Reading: 27,kV
